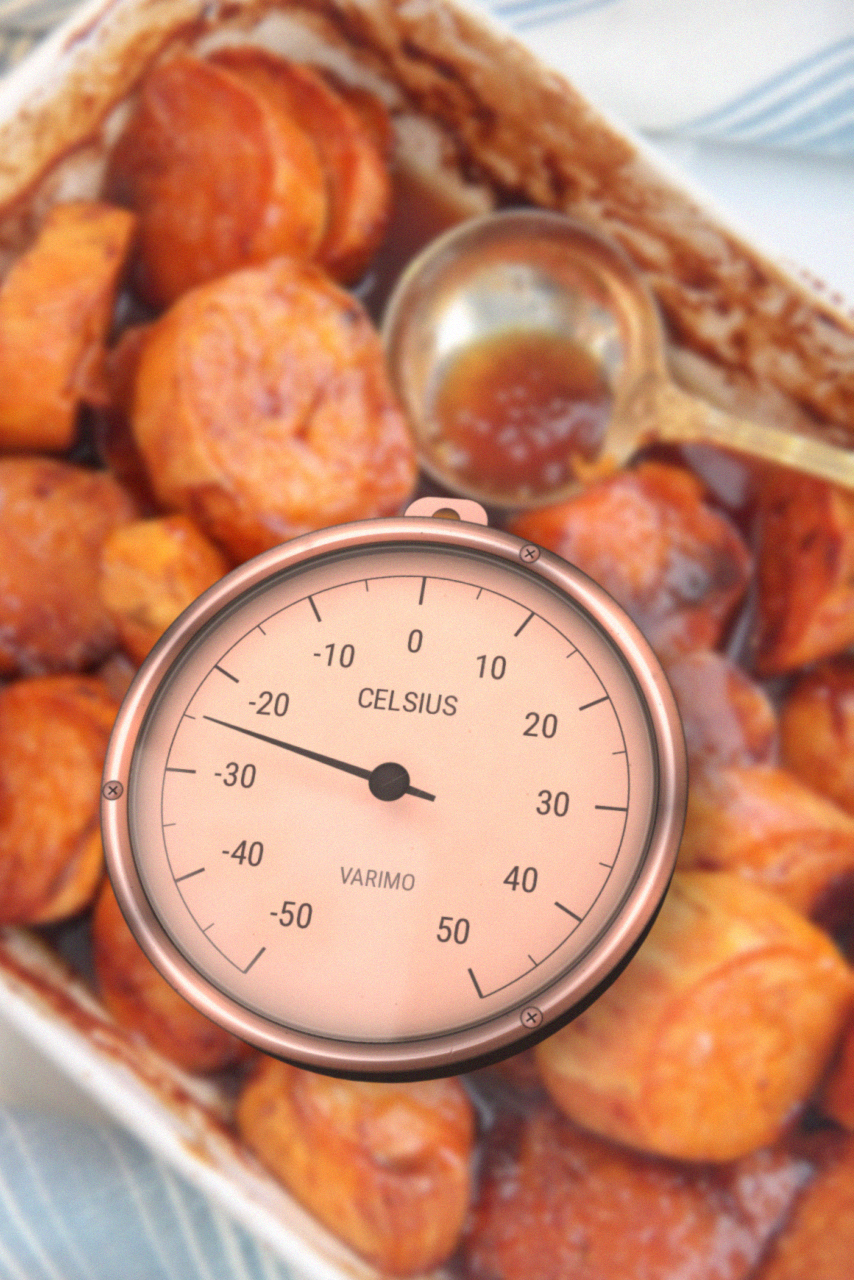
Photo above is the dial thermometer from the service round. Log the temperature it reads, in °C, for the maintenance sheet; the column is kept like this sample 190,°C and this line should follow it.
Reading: -25,°C
